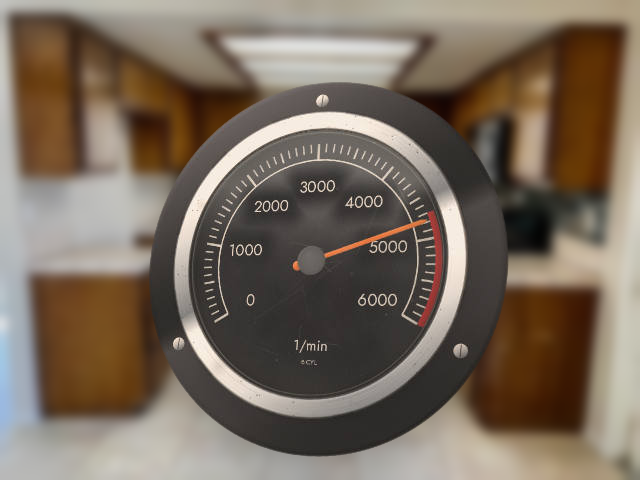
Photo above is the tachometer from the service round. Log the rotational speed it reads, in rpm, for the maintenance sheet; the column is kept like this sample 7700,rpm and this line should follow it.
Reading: 4800,rpm
